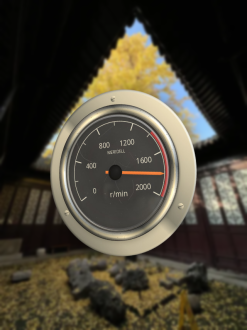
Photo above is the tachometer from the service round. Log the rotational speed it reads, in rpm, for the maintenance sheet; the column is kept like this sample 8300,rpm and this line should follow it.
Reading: 1800,rpm
